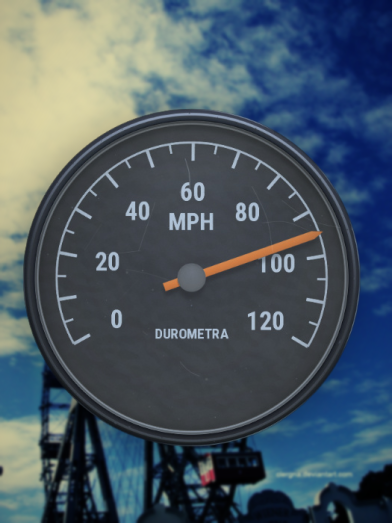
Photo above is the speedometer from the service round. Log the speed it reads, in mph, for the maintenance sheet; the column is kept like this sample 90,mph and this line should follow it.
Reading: 95,mph
